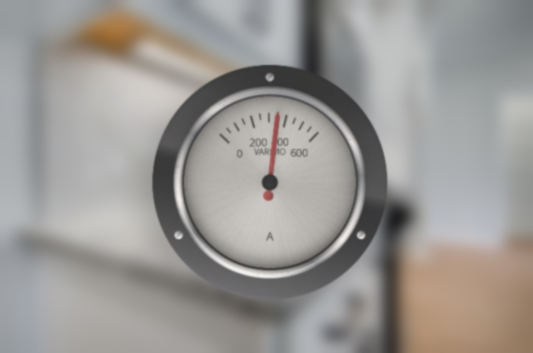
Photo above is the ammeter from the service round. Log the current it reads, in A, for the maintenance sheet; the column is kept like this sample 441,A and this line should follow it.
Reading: 350,A
